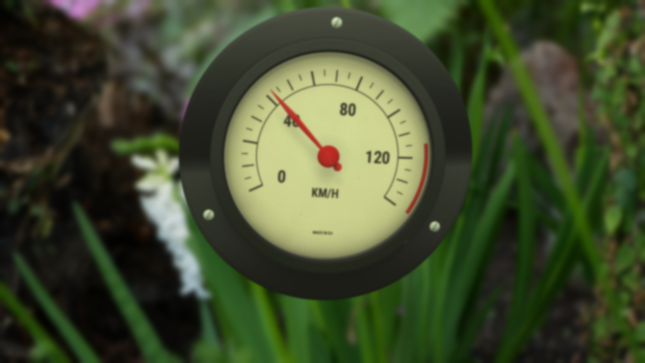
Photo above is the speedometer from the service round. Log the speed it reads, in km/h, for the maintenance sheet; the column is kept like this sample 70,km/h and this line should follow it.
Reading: 42.5,km/h
